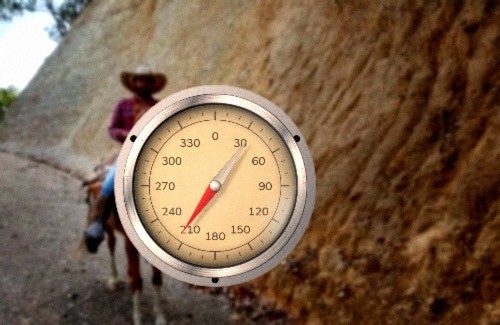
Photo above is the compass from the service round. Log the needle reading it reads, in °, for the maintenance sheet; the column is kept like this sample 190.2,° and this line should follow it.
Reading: 215,°
